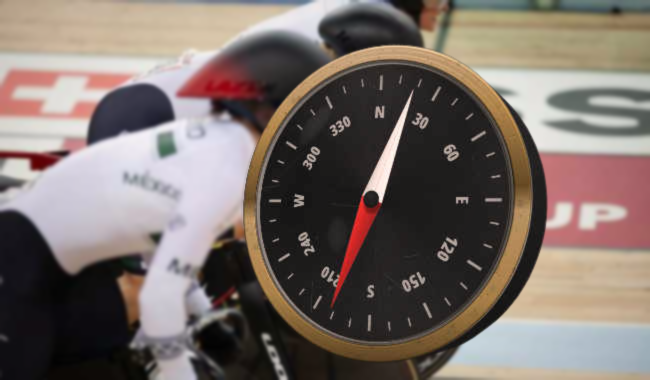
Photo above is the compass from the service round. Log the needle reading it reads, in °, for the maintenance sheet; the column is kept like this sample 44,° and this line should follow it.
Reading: 200,°
